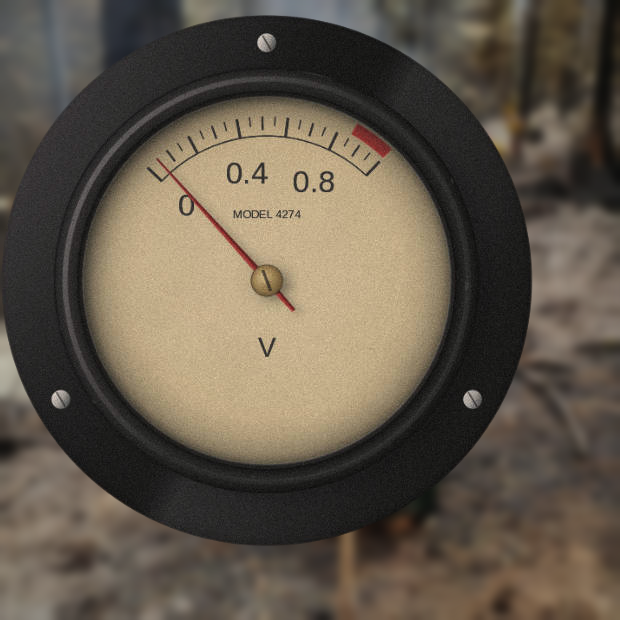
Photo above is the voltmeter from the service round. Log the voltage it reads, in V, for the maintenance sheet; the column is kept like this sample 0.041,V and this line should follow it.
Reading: 0.05,V
